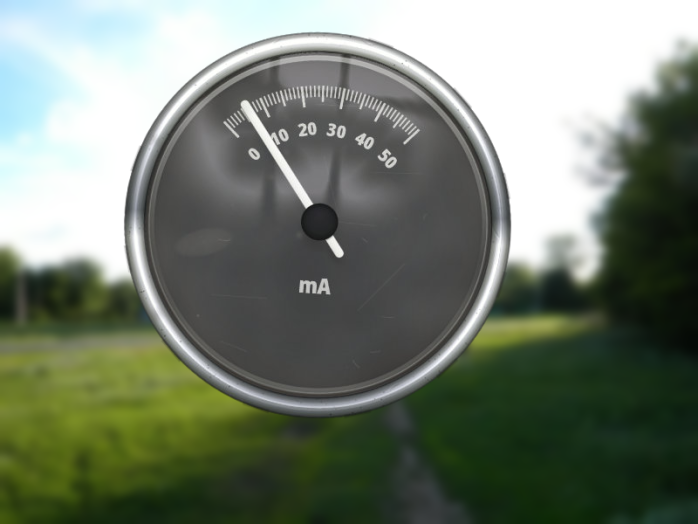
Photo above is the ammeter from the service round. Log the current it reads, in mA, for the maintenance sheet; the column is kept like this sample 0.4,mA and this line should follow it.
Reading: 6,mA
